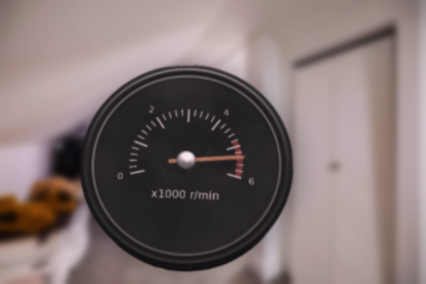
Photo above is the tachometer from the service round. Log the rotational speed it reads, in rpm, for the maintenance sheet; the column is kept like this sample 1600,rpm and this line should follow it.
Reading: 5400,rpm
